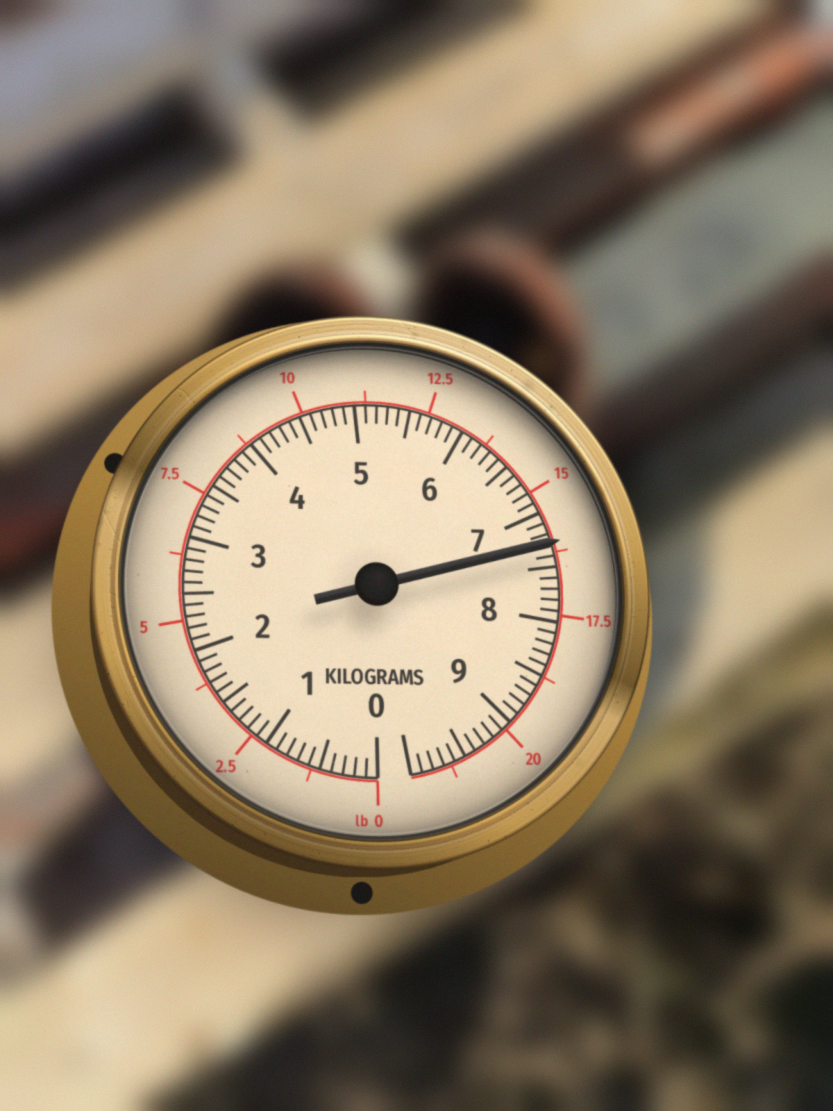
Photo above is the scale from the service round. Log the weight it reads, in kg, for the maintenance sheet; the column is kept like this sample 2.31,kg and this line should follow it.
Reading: 7.3,kg
